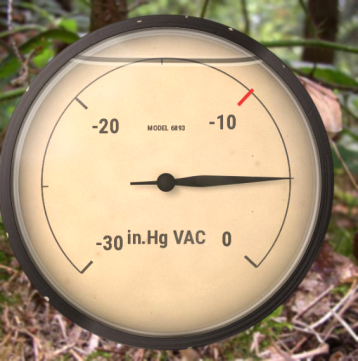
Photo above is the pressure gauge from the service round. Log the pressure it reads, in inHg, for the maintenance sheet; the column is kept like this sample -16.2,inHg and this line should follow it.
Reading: -5,inHg
